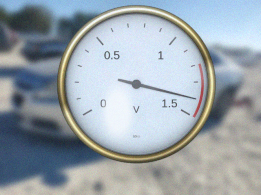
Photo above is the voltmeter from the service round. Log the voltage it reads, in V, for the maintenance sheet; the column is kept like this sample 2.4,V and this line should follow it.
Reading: 1.4,V
